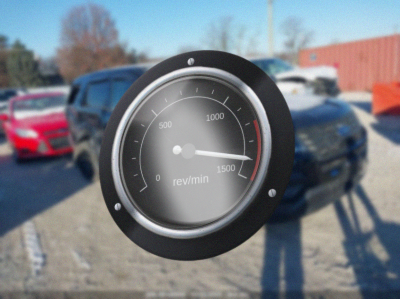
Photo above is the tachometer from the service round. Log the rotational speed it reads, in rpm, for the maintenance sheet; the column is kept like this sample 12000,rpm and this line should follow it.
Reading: 1400,rpm
